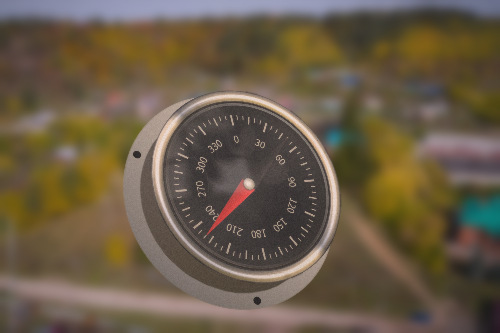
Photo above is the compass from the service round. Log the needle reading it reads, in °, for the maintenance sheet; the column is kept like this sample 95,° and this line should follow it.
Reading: 230,°
